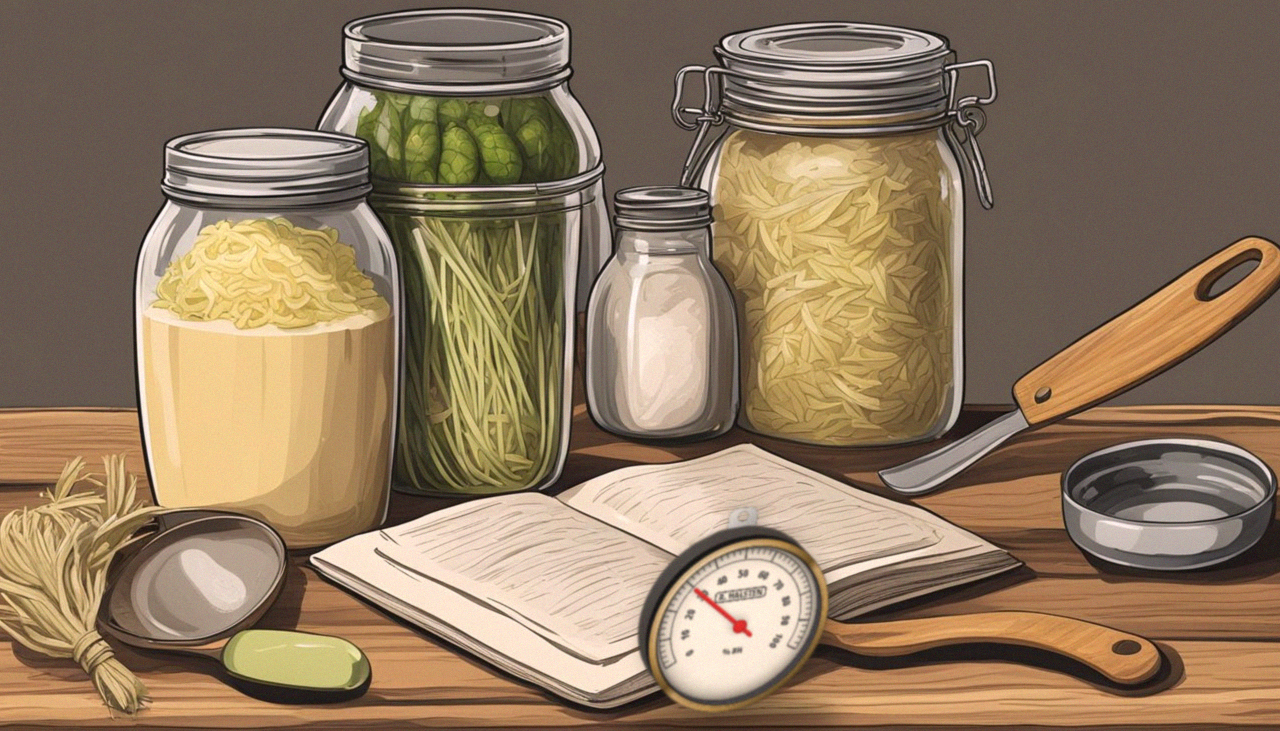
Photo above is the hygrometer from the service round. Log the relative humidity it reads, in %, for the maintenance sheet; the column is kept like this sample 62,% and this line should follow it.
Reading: 30,%
